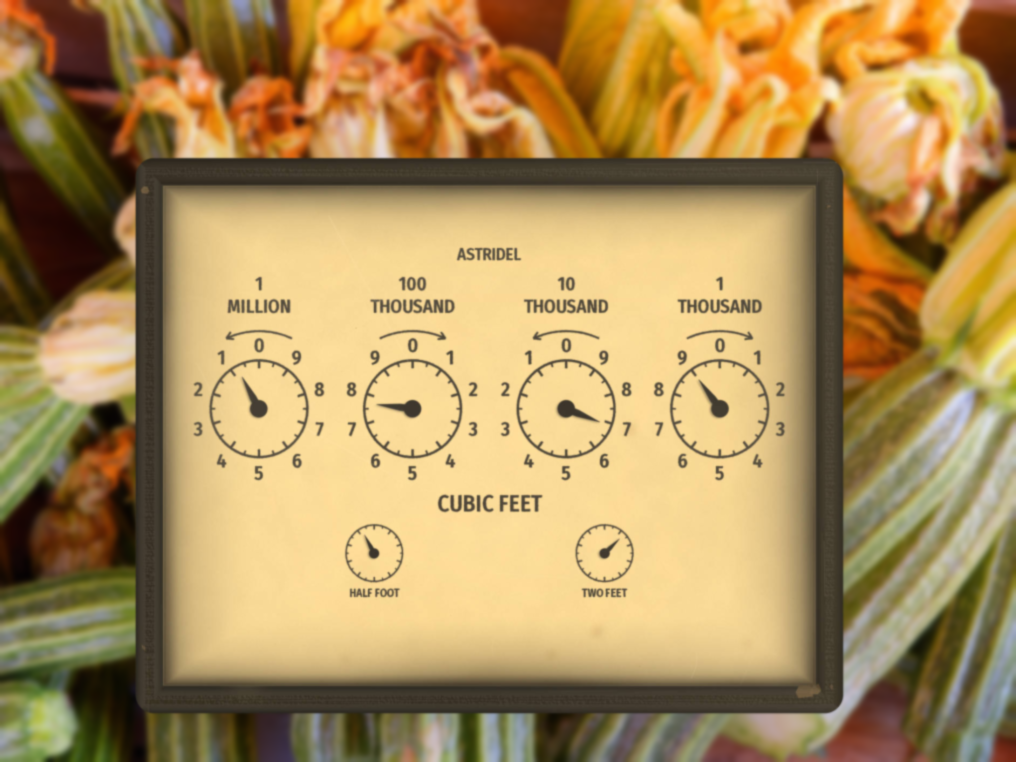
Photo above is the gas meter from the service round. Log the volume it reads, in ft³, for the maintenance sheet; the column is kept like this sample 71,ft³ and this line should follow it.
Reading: 76900,ft³
